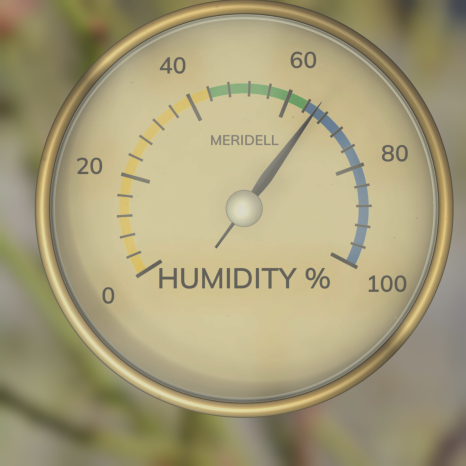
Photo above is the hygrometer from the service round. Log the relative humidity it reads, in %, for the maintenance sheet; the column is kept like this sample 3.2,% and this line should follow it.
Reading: 66,%
